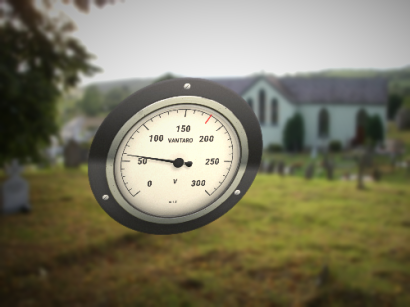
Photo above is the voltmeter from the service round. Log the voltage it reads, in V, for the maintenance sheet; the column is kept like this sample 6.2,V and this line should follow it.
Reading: 60,V
